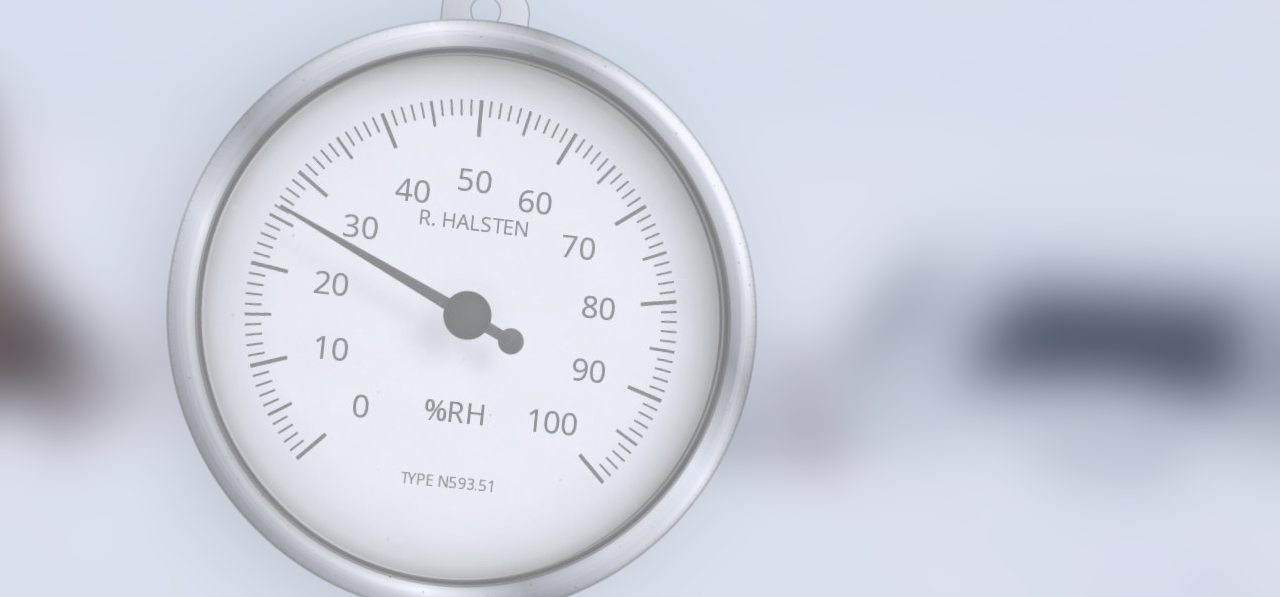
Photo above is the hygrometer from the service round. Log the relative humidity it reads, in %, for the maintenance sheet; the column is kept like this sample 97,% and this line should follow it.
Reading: 26,%
